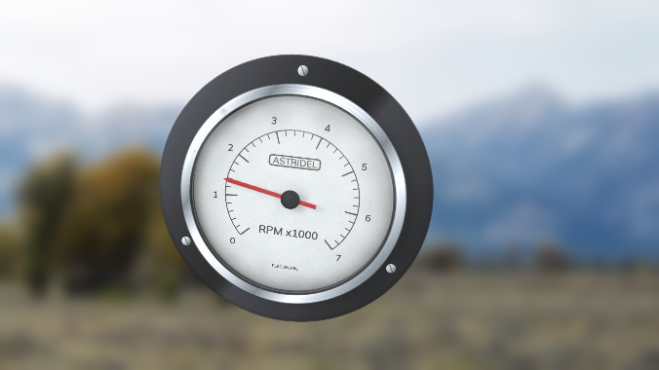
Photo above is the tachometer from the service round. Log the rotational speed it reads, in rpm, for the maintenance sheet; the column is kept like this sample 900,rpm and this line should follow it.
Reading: 1400,rpm
